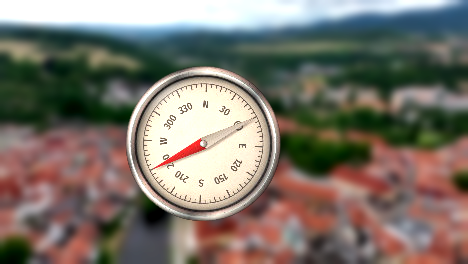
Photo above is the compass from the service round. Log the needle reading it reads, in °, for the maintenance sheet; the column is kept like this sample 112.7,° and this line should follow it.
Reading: 240,°
